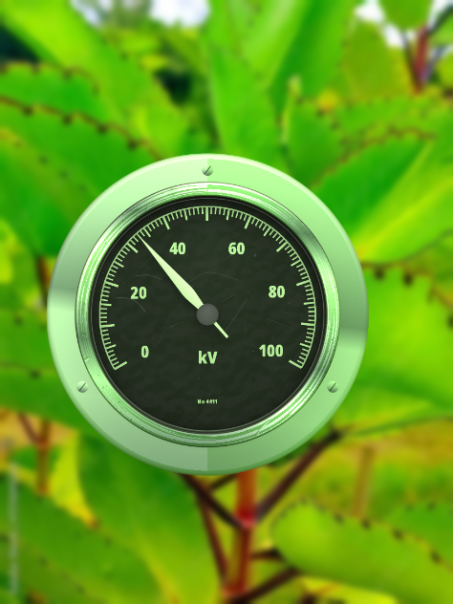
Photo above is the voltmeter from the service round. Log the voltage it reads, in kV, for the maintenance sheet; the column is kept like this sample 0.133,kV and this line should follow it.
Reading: 33,kV
